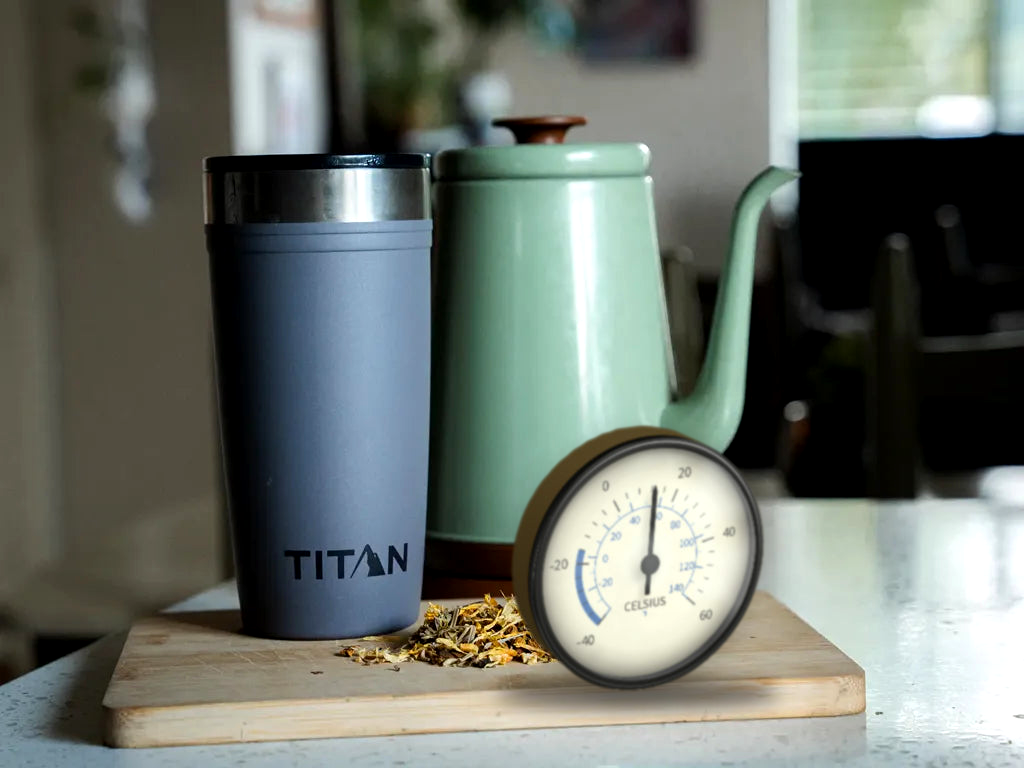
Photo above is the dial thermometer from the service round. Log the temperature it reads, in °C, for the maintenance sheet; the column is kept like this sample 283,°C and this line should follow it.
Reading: 12,°C
